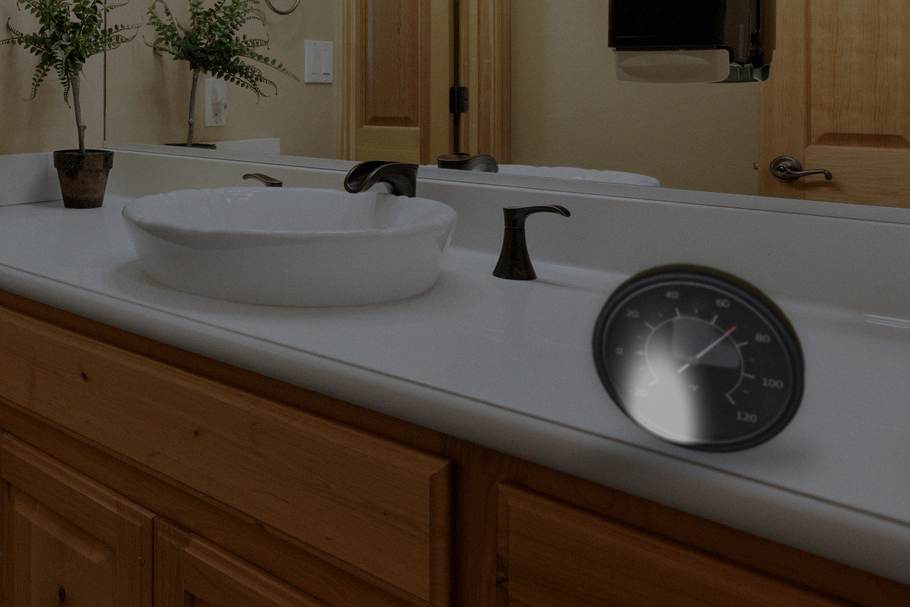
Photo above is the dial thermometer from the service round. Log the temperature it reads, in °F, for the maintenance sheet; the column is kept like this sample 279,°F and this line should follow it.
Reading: 70,°F
